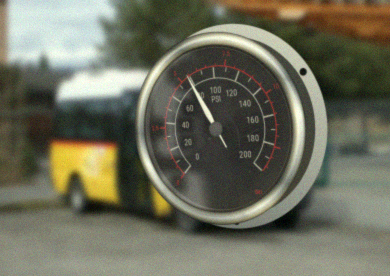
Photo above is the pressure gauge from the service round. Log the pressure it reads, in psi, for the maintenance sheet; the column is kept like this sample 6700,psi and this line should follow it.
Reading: 80,psi
